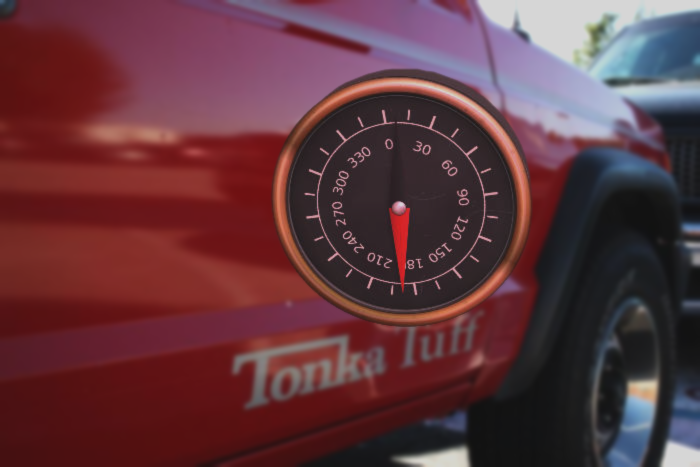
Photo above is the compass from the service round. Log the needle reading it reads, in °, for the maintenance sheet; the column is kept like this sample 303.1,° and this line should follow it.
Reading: 187.5,°
